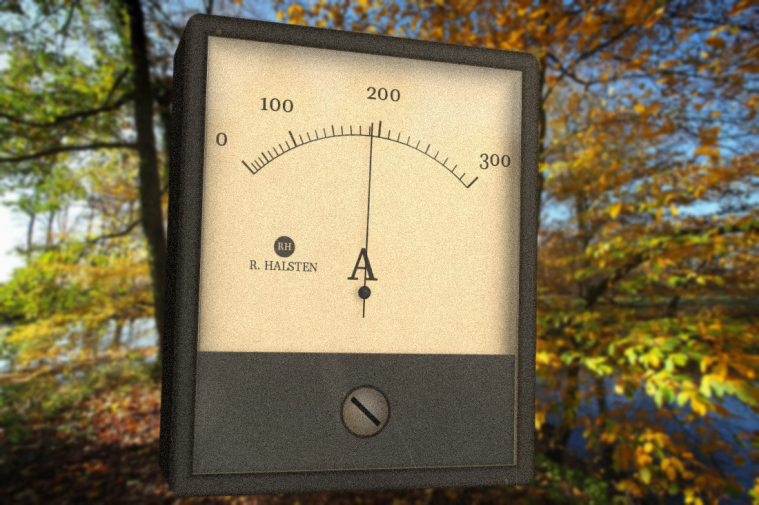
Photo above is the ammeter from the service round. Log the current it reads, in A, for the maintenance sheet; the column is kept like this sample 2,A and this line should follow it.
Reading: 190,A
